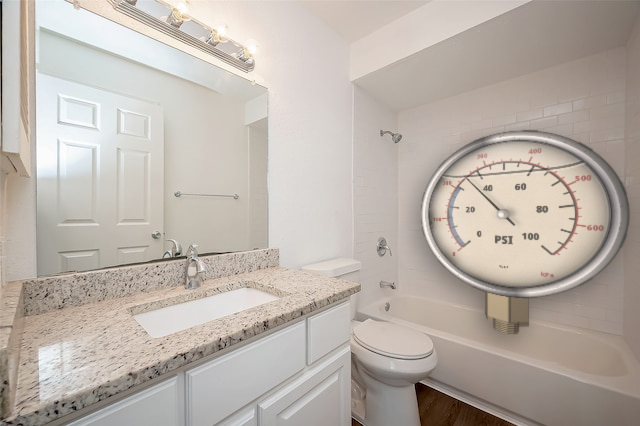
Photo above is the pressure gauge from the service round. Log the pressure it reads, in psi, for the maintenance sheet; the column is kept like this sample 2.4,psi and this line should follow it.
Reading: 35,psi
